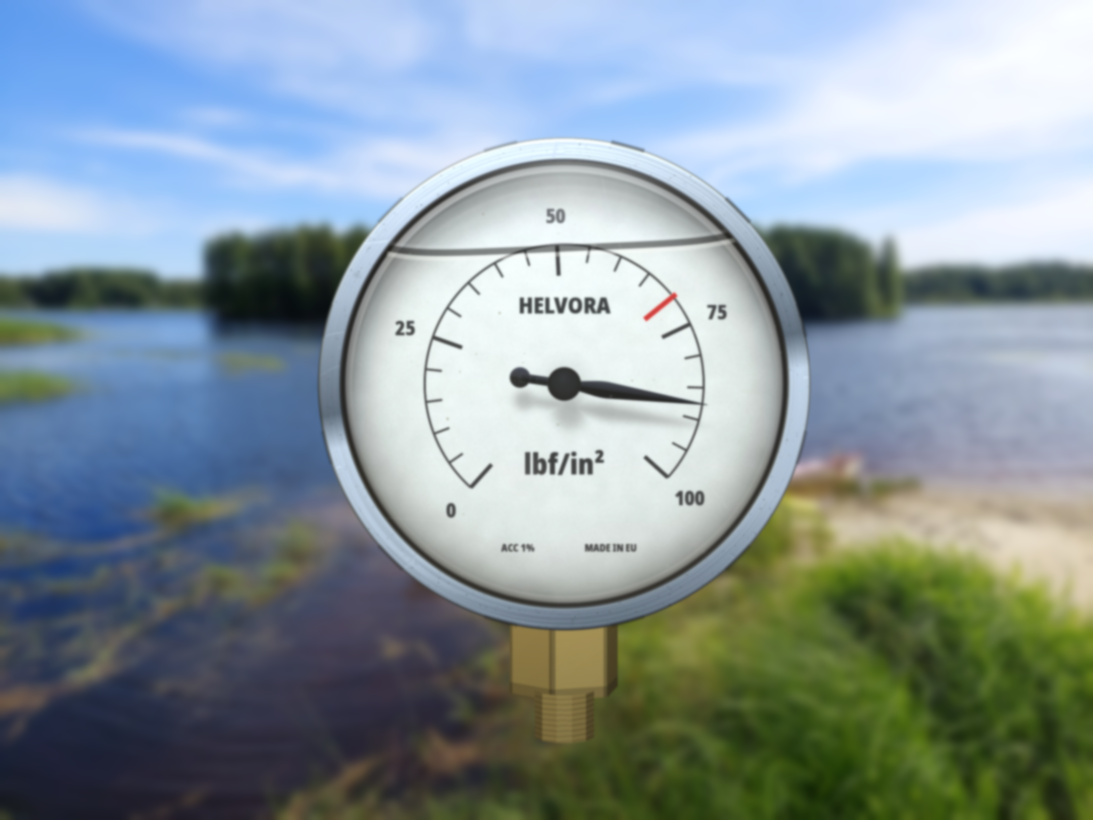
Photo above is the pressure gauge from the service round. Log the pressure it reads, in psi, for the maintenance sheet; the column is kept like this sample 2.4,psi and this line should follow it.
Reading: 87.5,psi
